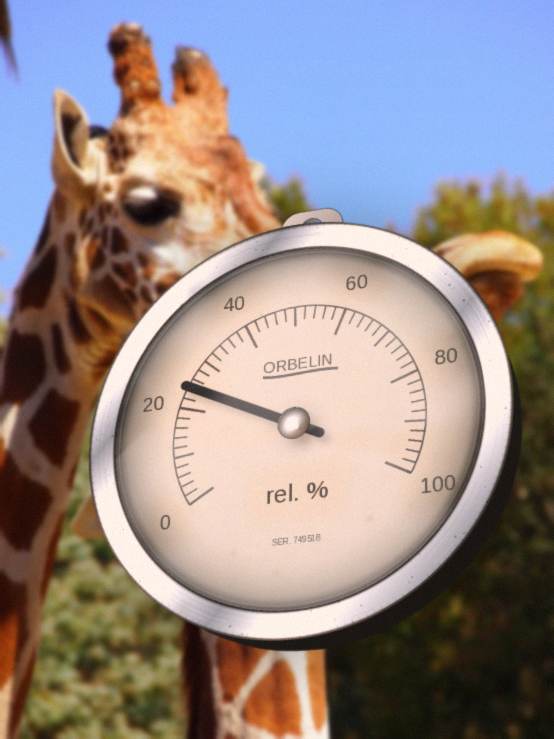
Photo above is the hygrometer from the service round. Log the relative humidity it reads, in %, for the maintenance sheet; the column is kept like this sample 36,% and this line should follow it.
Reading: 24,%
